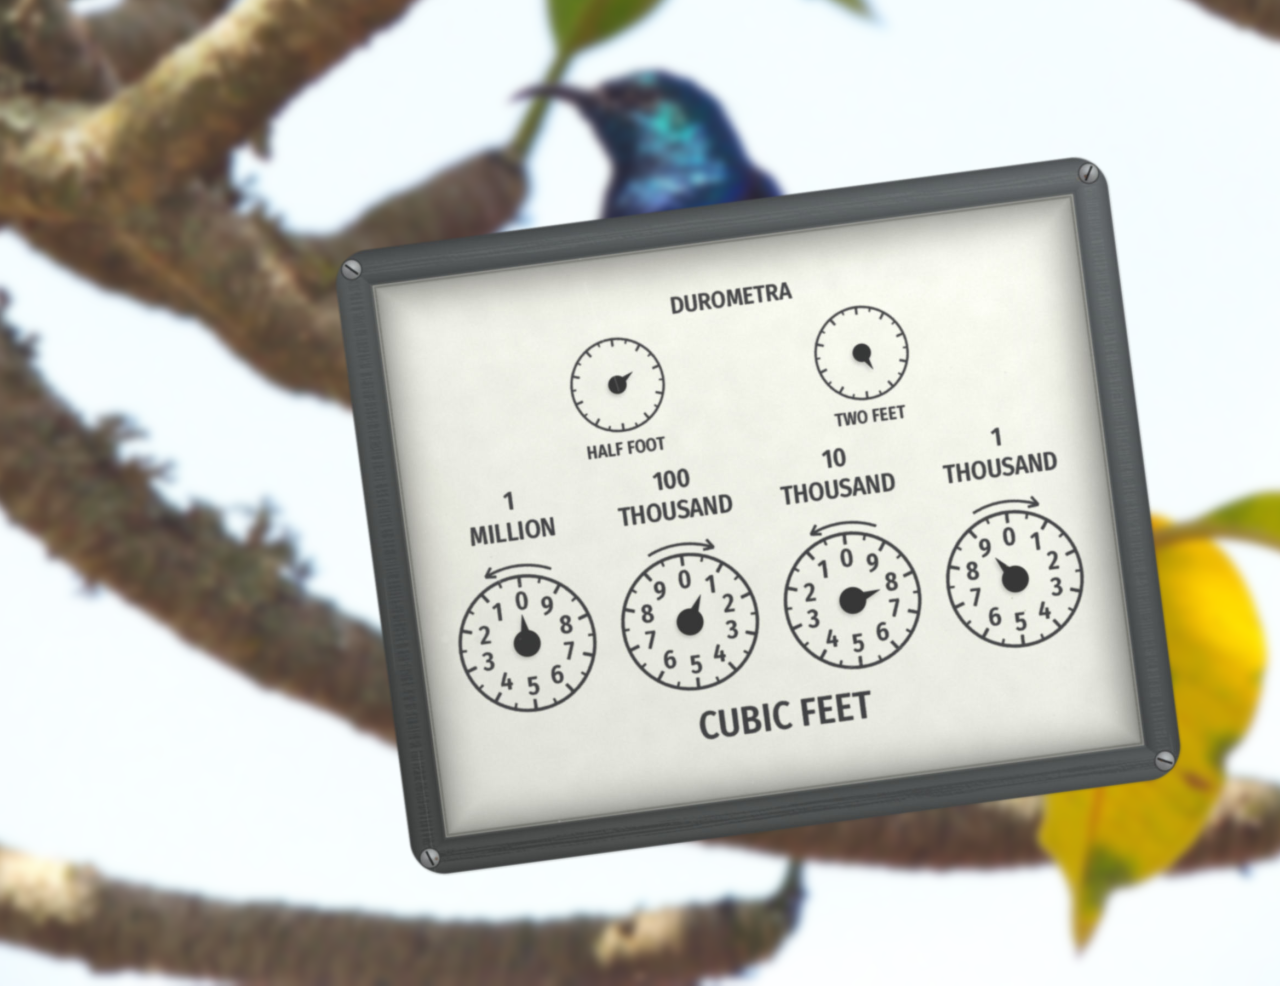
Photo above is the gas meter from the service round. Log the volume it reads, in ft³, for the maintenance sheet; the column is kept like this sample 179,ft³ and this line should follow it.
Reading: 7900,ft³
